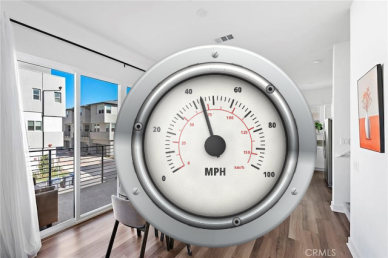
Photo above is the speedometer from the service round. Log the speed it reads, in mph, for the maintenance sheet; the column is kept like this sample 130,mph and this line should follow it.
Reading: 44,mph
